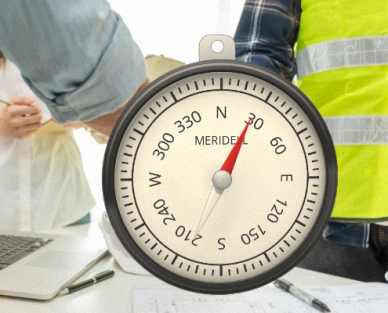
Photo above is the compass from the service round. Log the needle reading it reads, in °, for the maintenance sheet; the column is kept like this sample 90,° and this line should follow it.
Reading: 25,°
